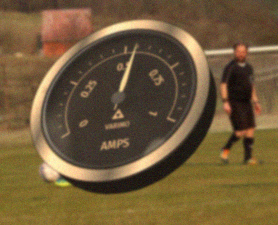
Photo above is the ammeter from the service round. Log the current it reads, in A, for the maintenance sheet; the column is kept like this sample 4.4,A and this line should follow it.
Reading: 0.55,A
